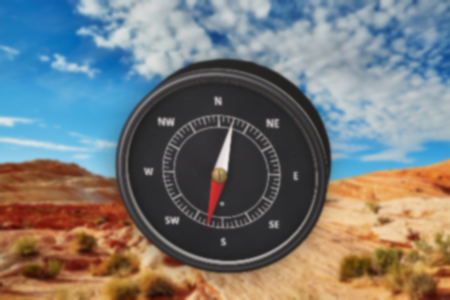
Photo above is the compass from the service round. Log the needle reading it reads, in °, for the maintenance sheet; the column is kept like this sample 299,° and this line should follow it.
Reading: 195,°
